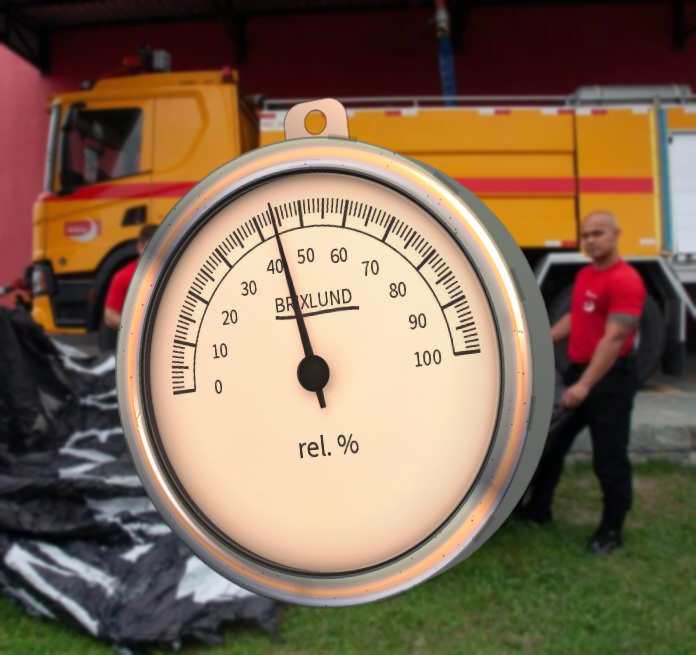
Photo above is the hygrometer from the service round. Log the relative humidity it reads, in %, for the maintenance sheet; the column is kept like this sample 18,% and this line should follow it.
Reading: 45,%
